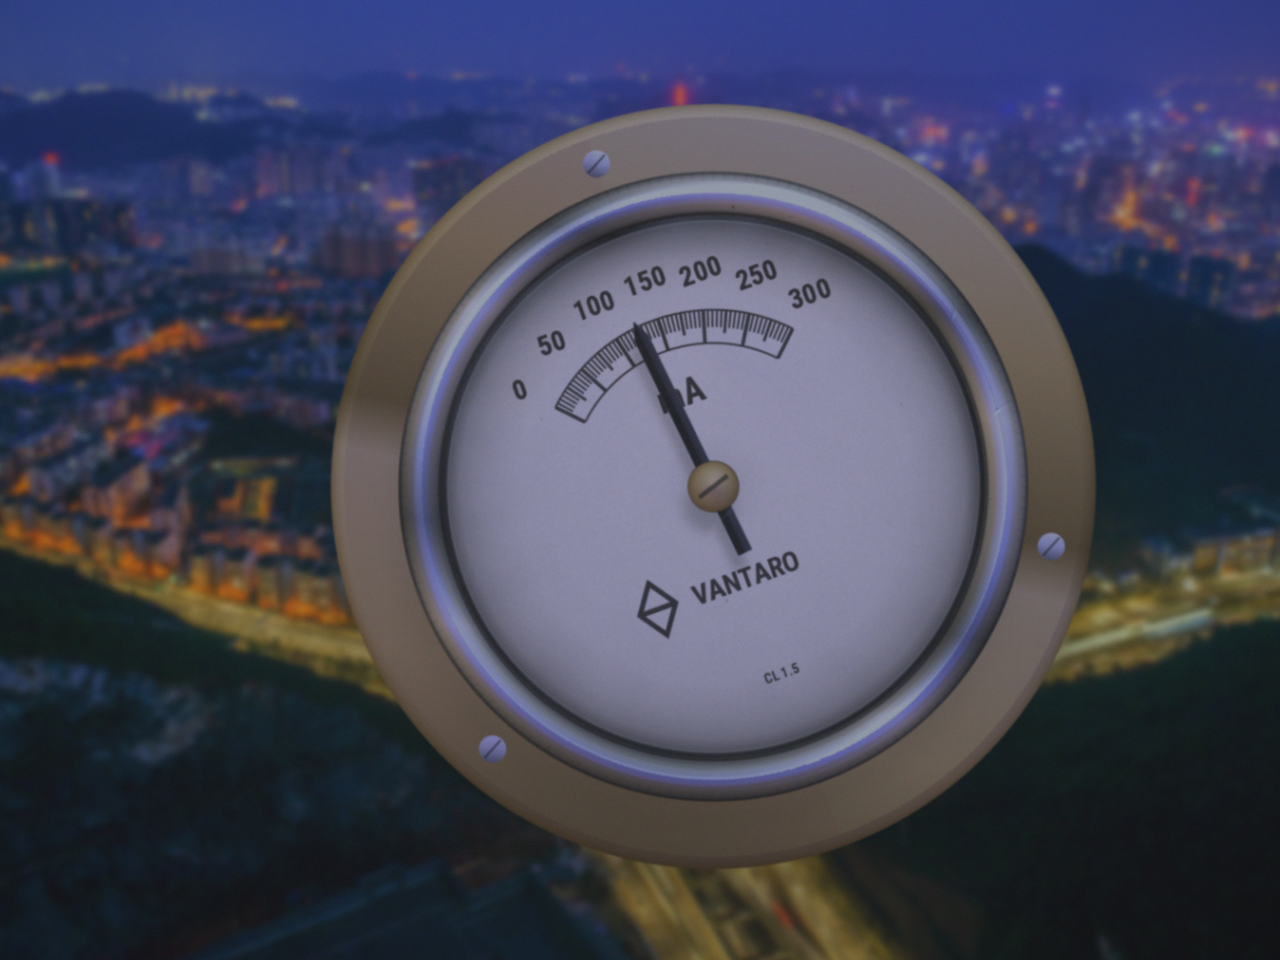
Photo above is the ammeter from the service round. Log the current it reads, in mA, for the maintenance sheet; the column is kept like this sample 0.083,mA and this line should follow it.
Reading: 125,mA
